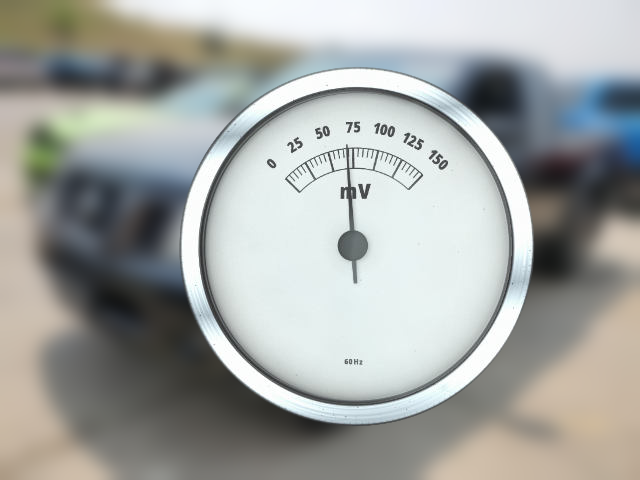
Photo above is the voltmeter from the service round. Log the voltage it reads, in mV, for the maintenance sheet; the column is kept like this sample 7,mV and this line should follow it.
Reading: 70,mV
